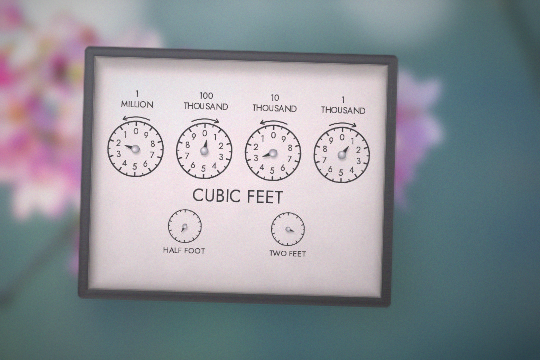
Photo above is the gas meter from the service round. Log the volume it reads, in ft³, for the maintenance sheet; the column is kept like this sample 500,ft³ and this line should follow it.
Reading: 203100,ft³
